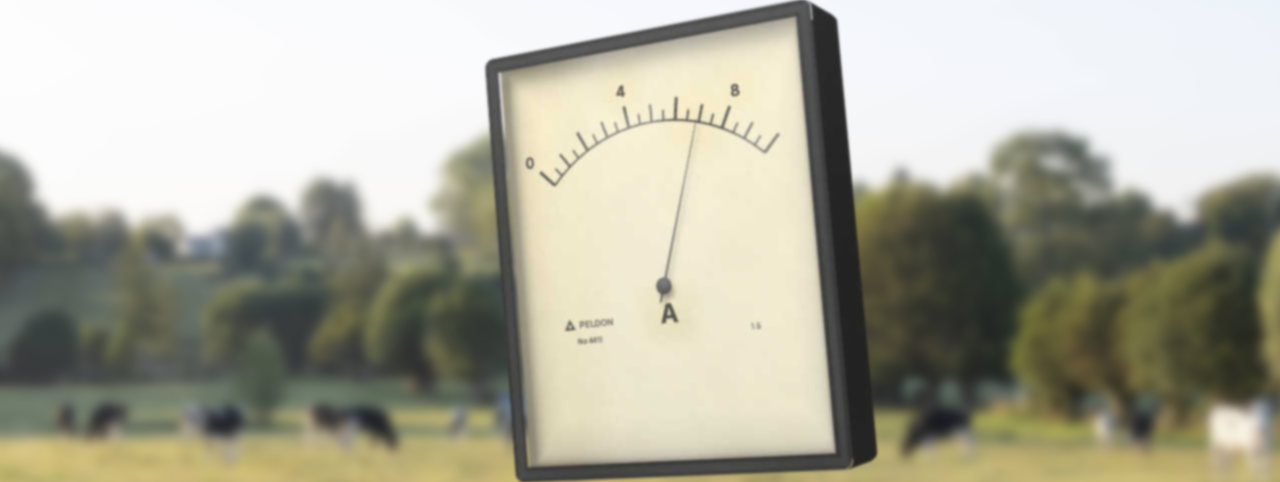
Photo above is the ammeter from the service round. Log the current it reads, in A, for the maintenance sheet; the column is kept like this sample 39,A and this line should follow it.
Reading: 7,A
